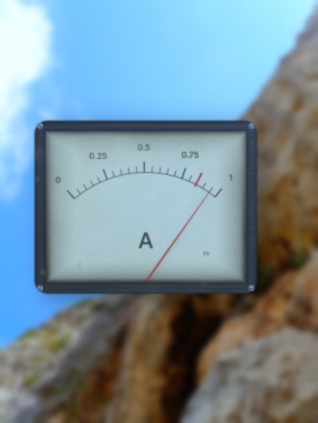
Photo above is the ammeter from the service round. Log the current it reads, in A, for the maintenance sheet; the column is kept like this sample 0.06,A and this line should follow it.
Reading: 0.95,A
